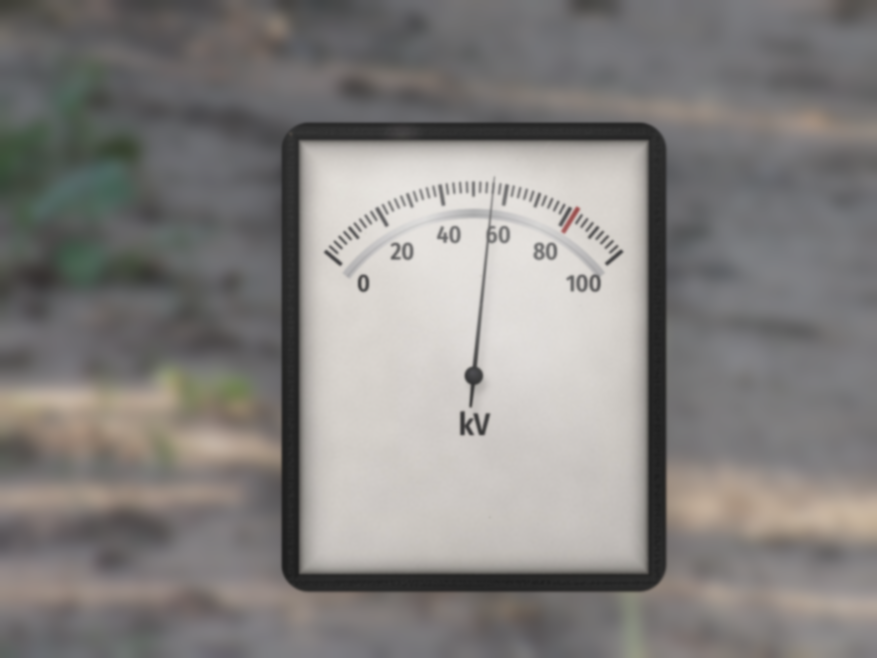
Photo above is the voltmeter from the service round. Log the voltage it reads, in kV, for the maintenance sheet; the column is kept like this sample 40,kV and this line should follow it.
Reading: 56,kV
